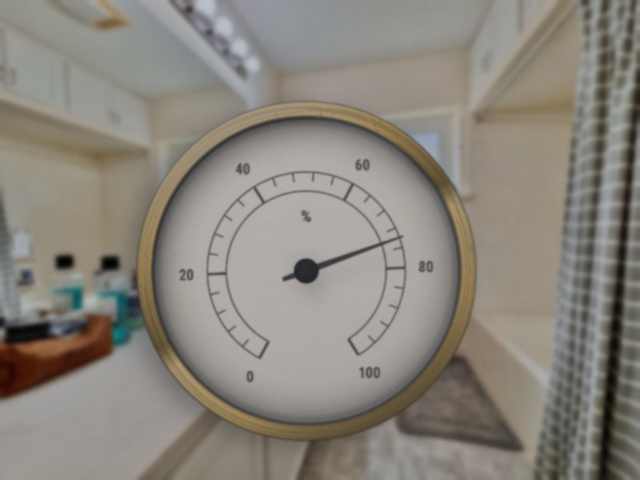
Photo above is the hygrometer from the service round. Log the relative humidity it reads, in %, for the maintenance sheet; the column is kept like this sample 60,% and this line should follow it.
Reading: 74,%
